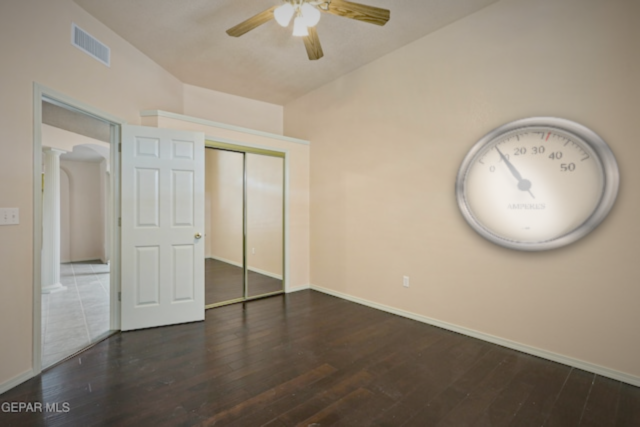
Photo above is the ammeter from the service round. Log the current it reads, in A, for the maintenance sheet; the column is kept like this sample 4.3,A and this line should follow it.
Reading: 10,A
